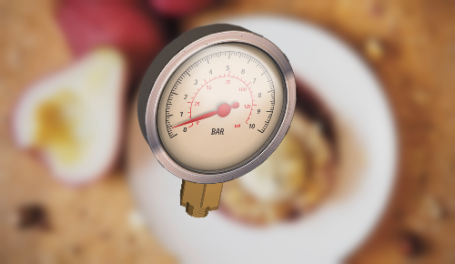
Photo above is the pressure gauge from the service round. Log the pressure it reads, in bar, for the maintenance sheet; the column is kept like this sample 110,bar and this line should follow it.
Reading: 0.5,bar
